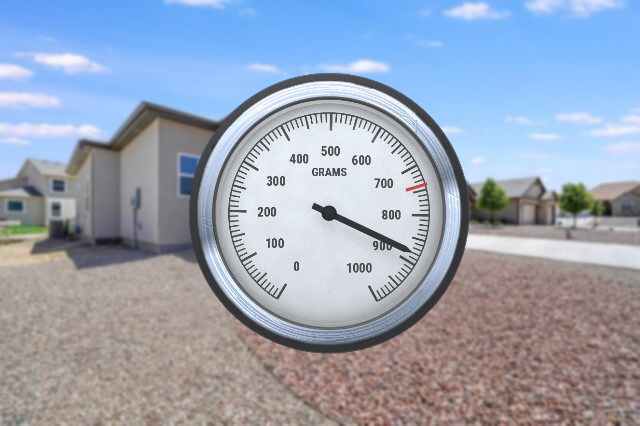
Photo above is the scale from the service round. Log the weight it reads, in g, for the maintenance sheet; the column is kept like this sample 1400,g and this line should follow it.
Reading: 880,g
